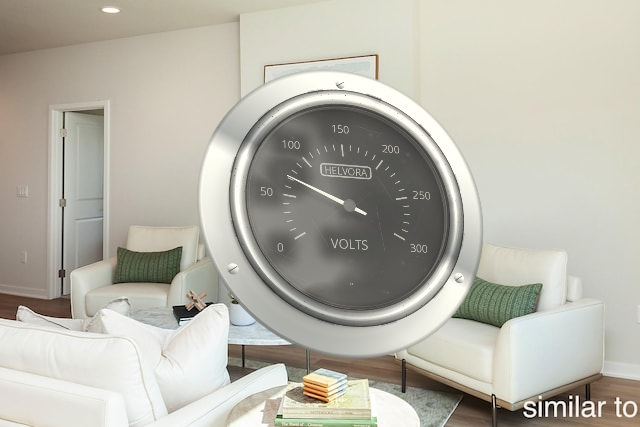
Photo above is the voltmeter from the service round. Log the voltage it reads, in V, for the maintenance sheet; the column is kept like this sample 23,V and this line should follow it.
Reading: 70,V
